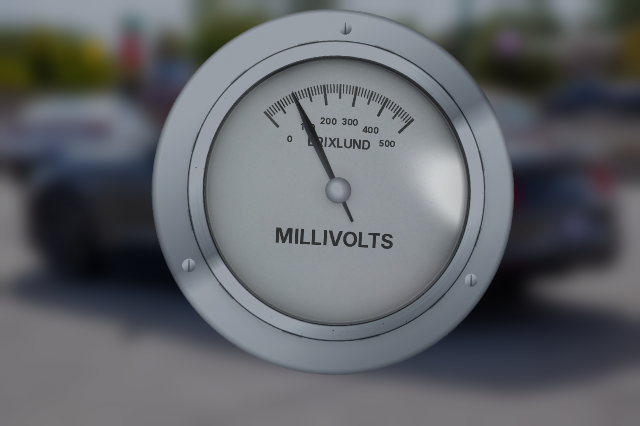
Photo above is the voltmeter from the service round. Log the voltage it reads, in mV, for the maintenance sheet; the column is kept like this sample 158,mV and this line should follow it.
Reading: 100,mV
